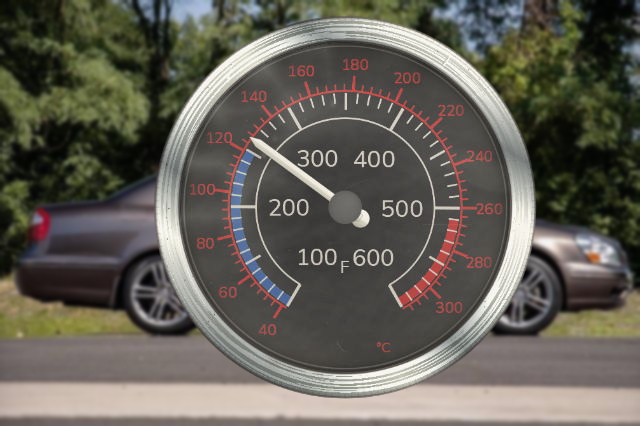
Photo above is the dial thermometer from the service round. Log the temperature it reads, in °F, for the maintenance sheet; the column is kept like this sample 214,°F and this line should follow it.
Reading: 260,°F
